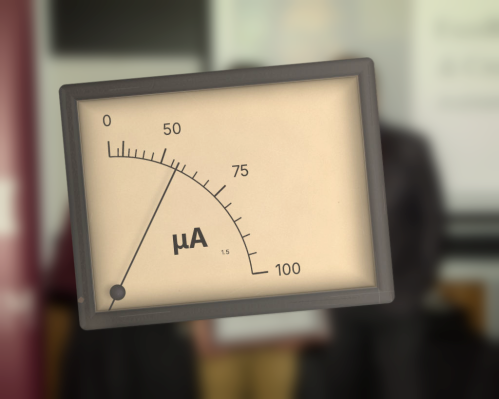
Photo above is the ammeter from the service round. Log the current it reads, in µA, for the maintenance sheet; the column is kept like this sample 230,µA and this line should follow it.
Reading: 57.5,µA
